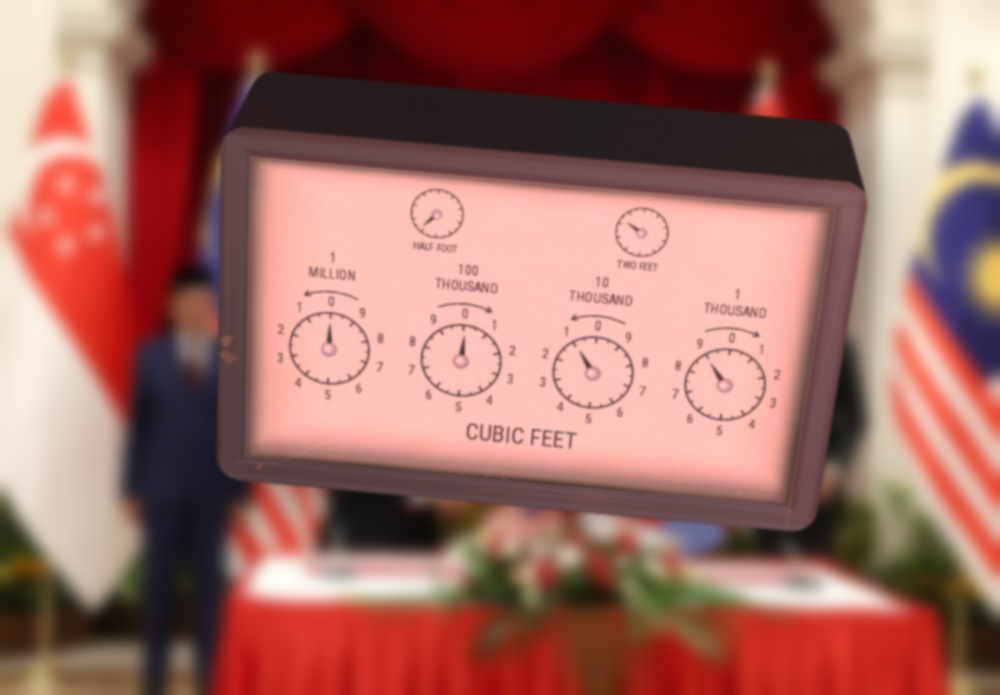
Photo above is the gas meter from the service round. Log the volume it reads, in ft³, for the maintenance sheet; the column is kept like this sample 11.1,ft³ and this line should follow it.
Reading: 900,ft³
